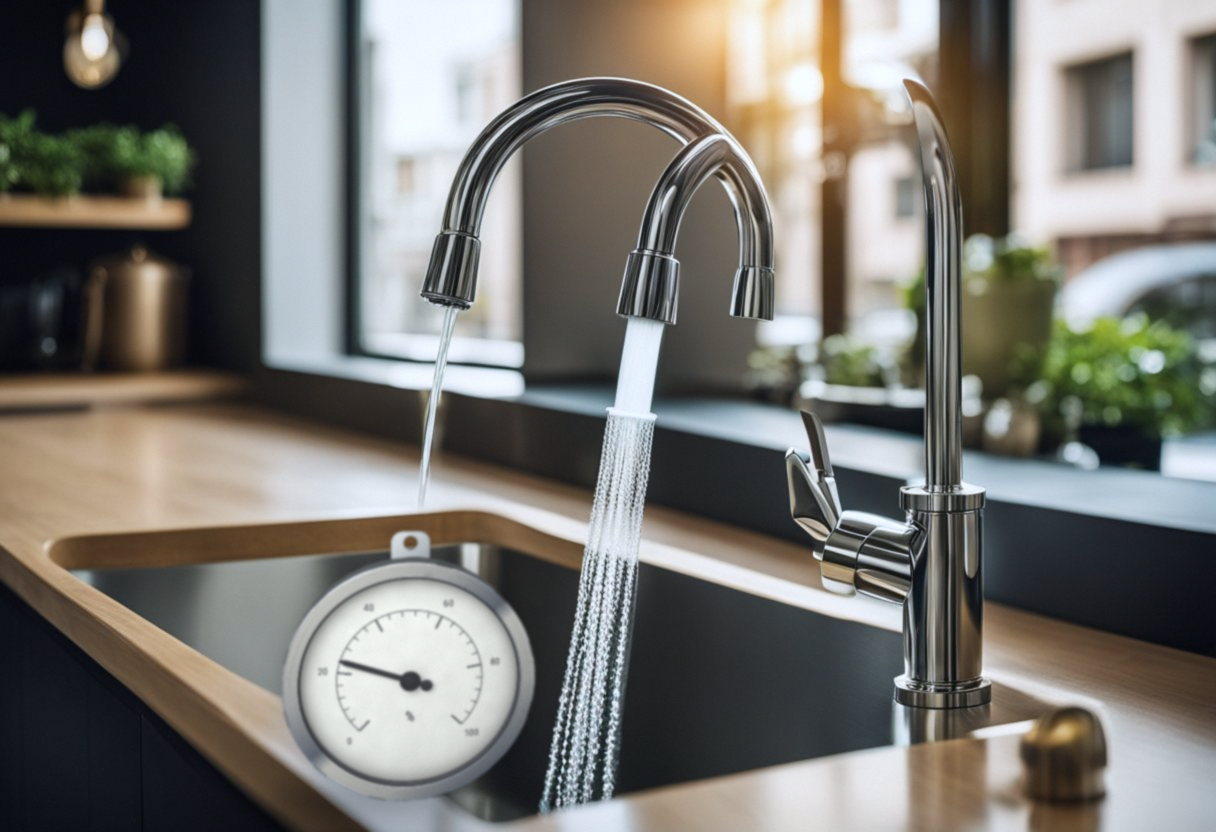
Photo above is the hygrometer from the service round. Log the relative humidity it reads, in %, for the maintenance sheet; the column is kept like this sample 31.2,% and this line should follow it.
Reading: 24,%
